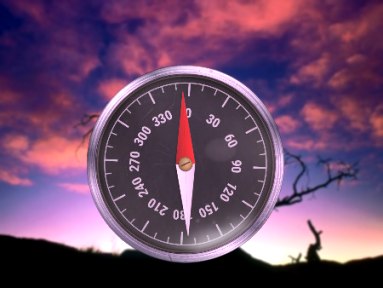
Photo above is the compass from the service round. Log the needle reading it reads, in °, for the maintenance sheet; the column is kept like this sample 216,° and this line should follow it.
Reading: 355,°
